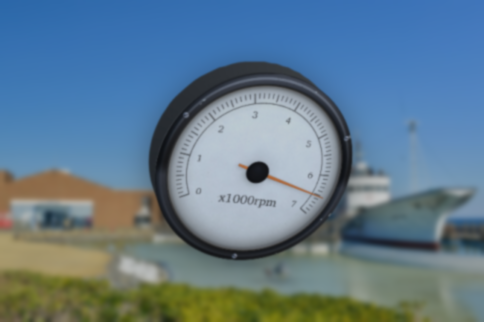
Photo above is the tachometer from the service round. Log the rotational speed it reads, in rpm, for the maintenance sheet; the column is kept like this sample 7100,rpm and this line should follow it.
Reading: 6500,rpm
